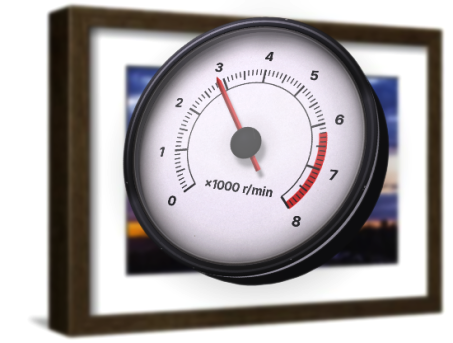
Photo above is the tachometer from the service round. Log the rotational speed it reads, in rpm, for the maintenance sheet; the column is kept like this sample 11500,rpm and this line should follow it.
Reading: 2900,rpm
